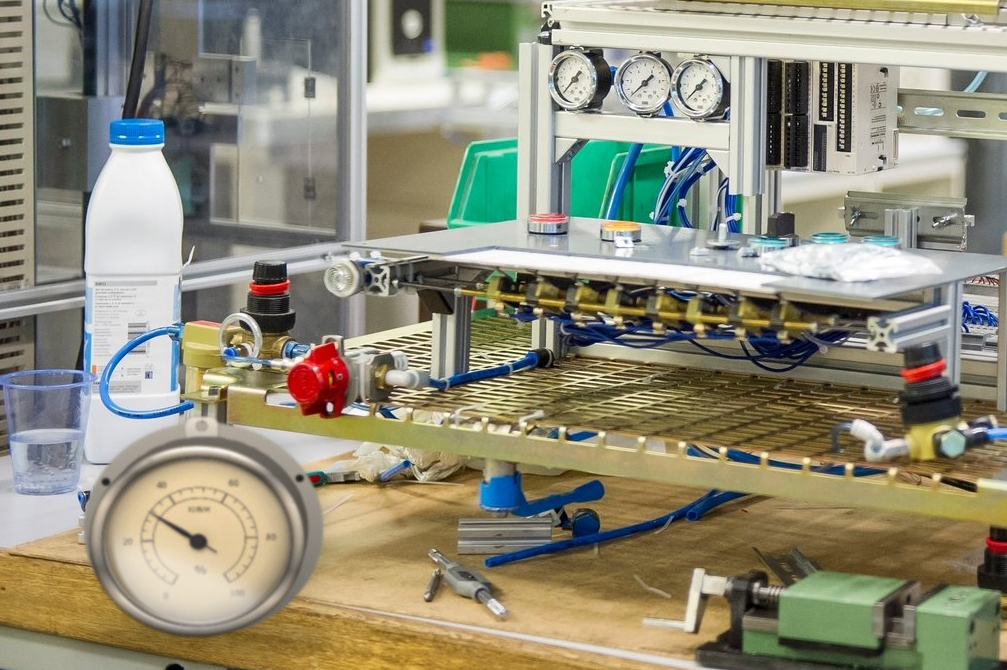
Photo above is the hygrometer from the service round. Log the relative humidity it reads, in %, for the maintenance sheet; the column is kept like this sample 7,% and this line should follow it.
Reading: 32,%
